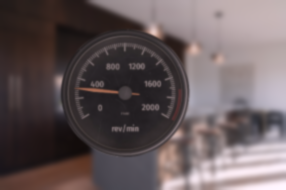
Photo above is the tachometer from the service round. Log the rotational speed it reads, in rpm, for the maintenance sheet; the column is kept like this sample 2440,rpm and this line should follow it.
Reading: 300,rpm
